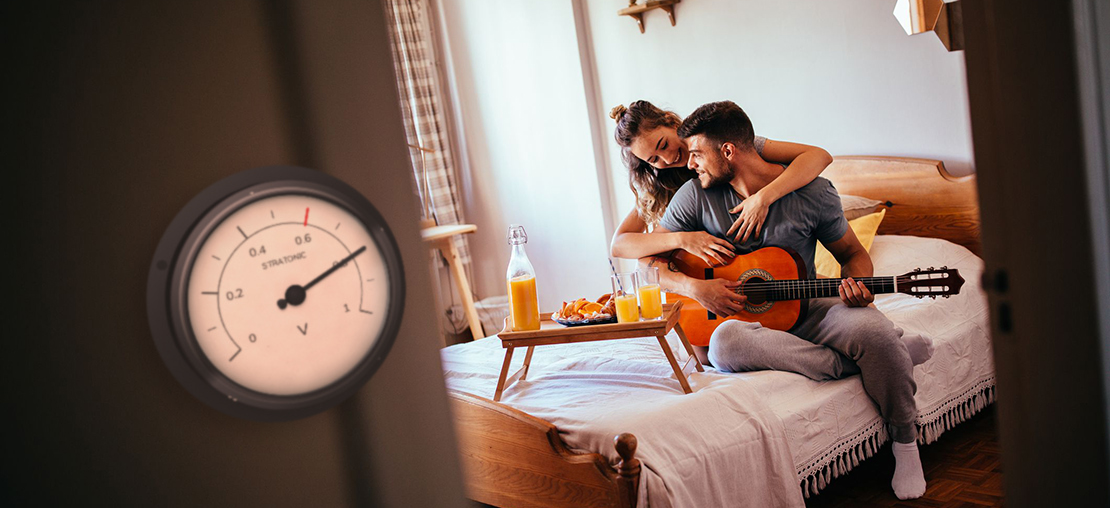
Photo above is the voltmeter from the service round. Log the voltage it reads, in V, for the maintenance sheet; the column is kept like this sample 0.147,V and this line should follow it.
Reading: 0.8,V
